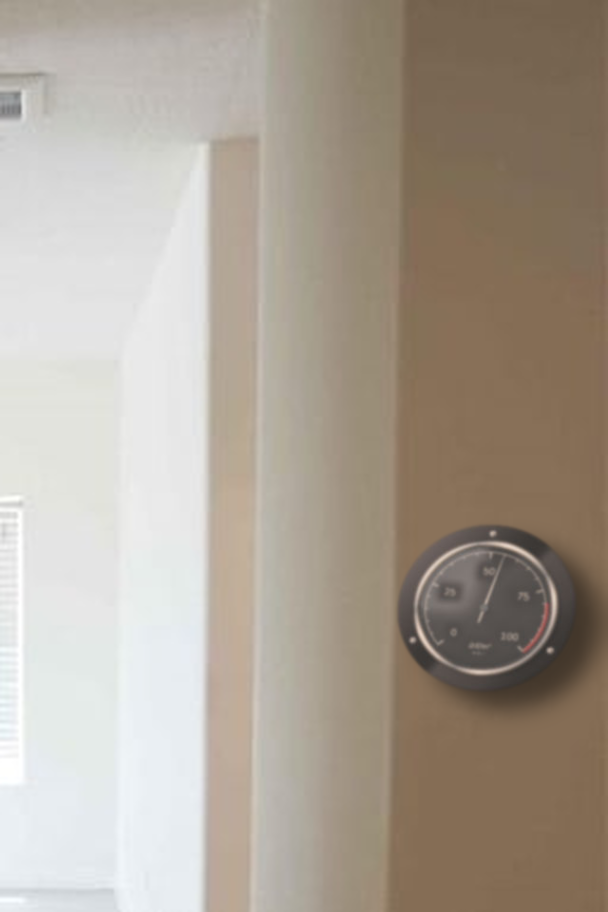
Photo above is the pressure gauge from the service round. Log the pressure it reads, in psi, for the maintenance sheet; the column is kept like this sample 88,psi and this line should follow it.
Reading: 55,psi
